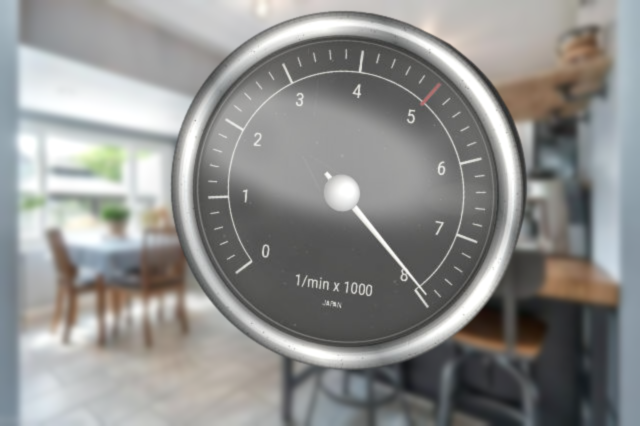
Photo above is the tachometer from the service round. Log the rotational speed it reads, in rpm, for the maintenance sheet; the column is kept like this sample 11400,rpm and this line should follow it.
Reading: 7900,rpm
